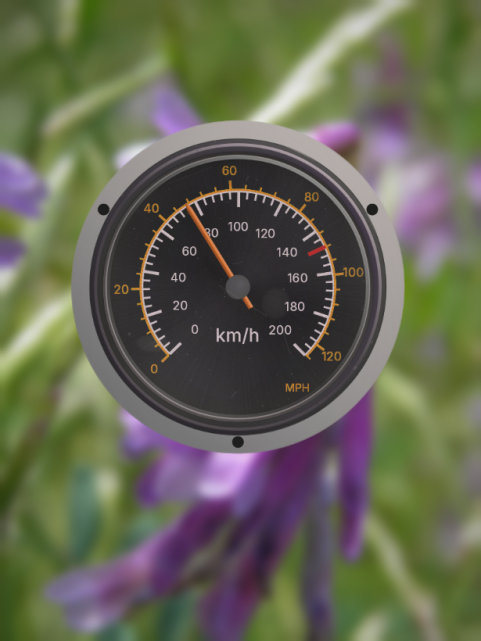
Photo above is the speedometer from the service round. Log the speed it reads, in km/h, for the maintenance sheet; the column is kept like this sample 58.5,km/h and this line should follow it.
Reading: 76,km/h
